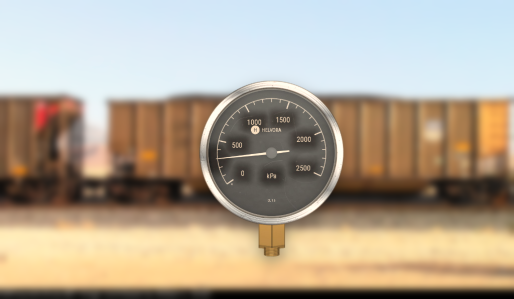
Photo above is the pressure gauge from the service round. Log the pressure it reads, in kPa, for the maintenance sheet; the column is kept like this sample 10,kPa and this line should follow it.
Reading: 300,kPa
